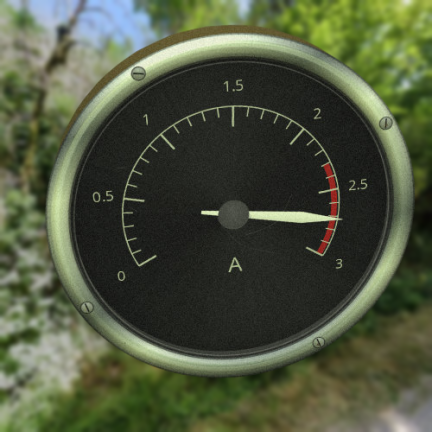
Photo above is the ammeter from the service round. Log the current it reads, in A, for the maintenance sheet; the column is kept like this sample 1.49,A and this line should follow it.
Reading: 2.7,A
